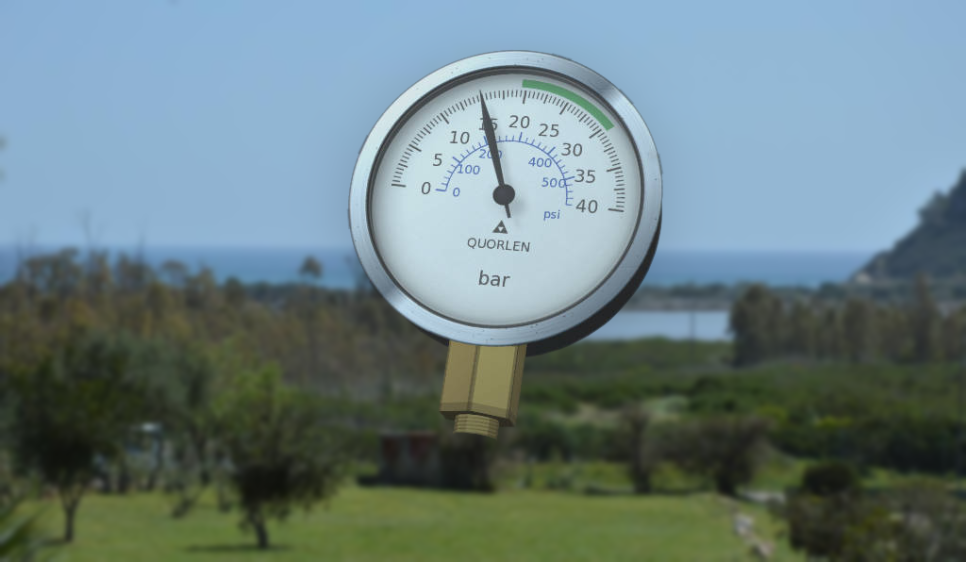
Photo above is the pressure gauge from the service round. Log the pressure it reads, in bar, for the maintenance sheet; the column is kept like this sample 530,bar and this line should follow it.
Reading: 15,bar
